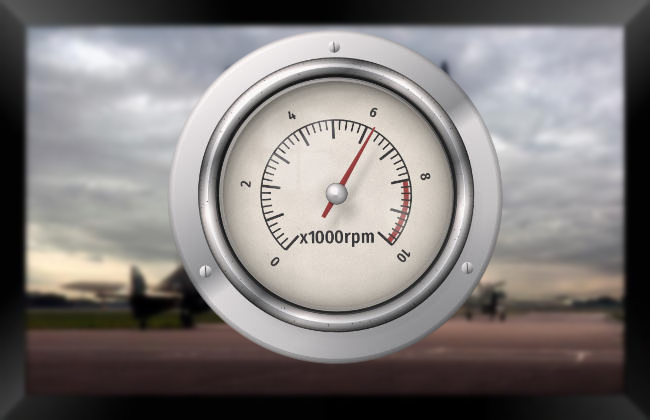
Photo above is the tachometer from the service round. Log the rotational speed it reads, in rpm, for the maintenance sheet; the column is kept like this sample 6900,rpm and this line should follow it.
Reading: 6200,rpm
